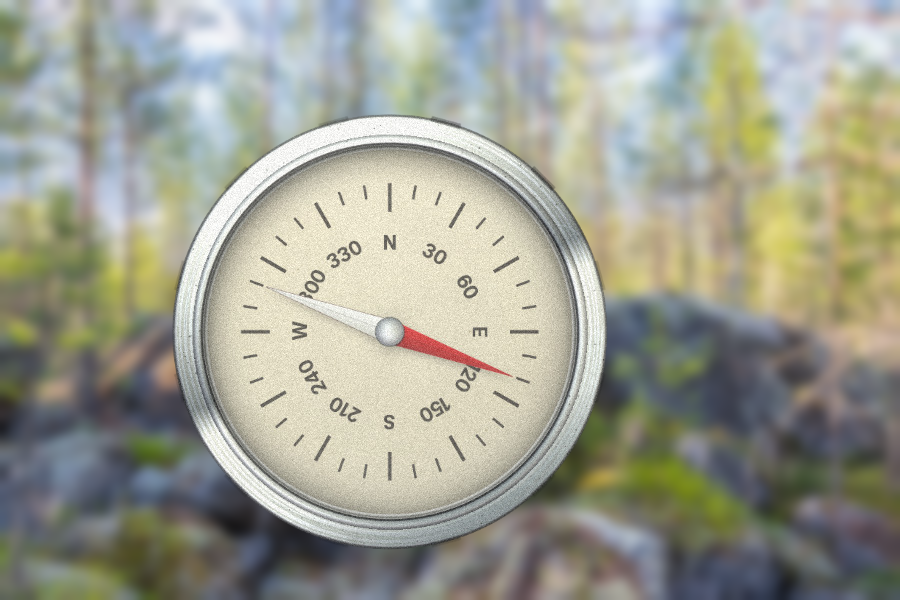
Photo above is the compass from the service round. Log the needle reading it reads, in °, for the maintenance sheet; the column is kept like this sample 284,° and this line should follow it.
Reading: 110,°
